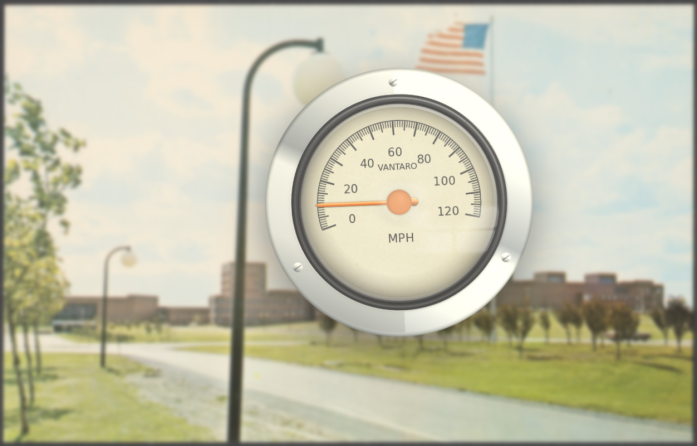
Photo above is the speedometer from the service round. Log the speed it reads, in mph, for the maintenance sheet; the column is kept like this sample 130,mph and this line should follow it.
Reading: 10,mph
